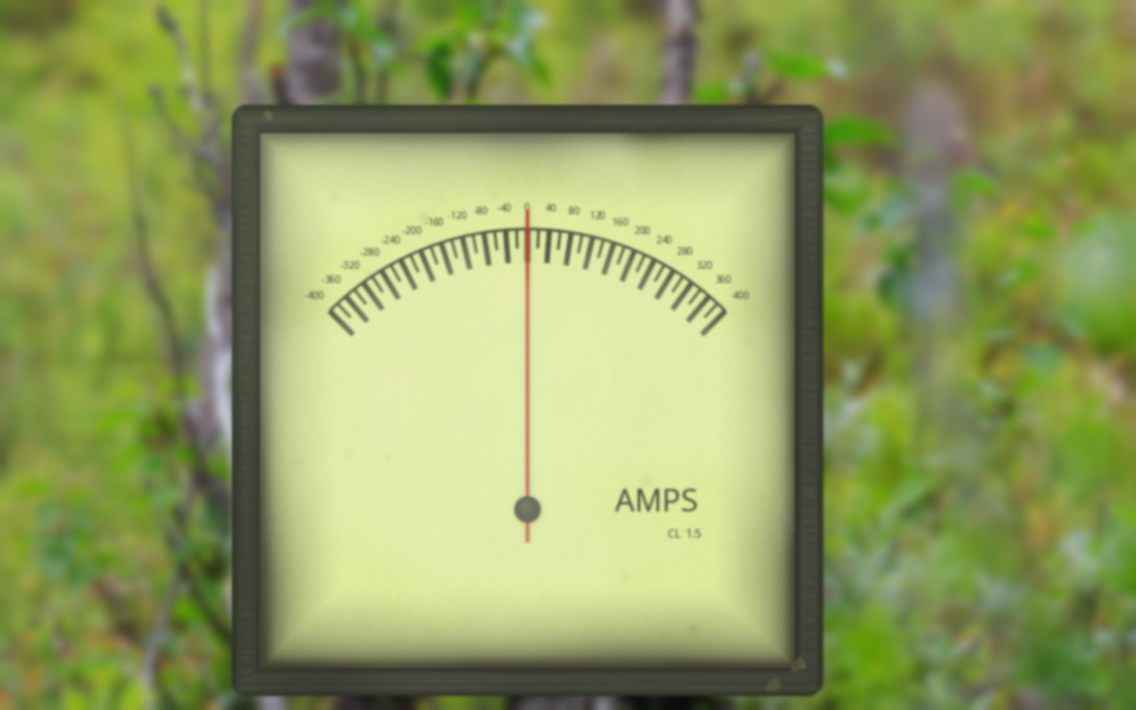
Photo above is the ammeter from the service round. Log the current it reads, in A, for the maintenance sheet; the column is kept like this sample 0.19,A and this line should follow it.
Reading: 0,A
